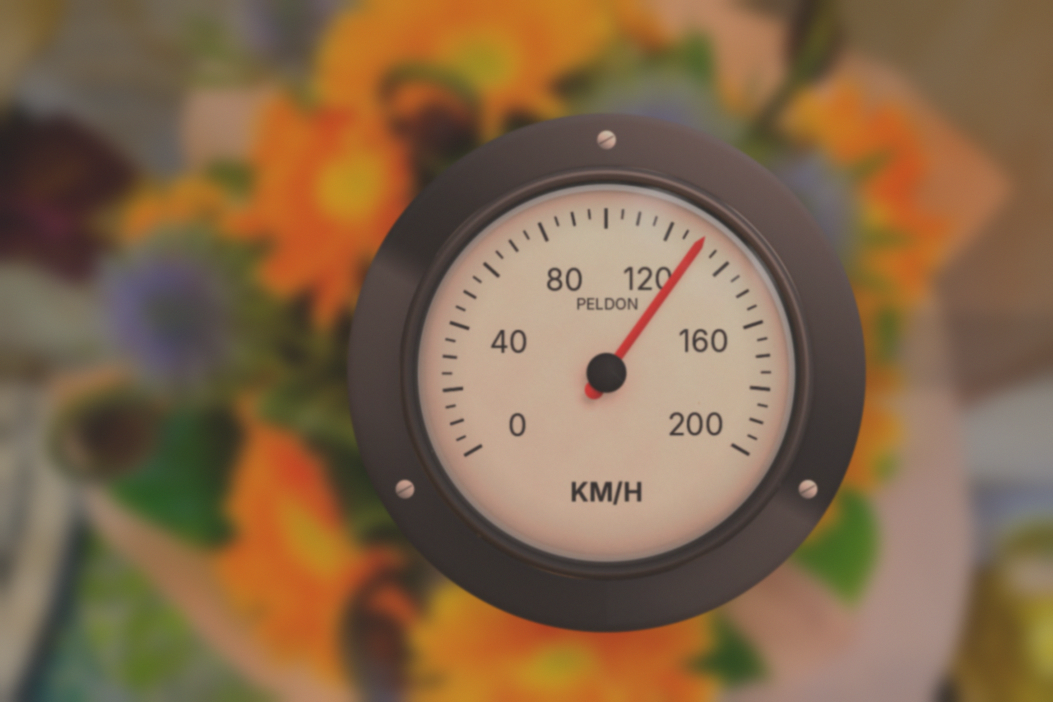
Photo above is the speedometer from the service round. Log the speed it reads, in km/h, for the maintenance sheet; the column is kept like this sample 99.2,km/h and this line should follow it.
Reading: 130,km/h
